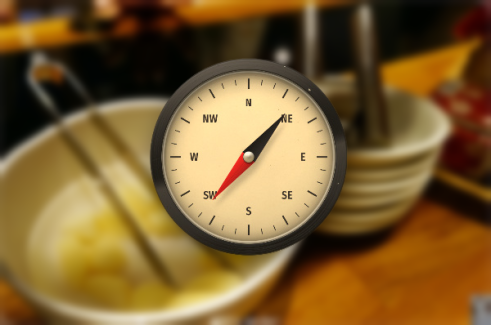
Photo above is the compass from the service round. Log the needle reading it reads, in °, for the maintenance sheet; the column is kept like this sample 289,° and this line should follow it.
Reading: 220,°
